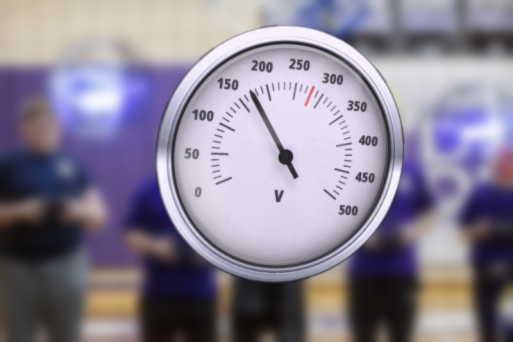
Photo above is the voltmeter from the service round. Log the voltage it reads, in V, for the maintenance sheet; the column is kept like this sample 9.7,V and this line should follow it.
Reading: 170,V
